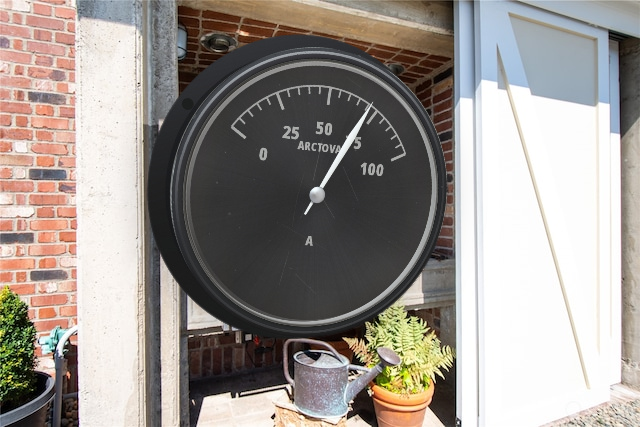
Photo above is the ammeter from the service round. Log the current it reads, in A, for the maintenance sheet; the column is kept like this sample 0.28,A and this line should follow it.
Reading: 70,A
